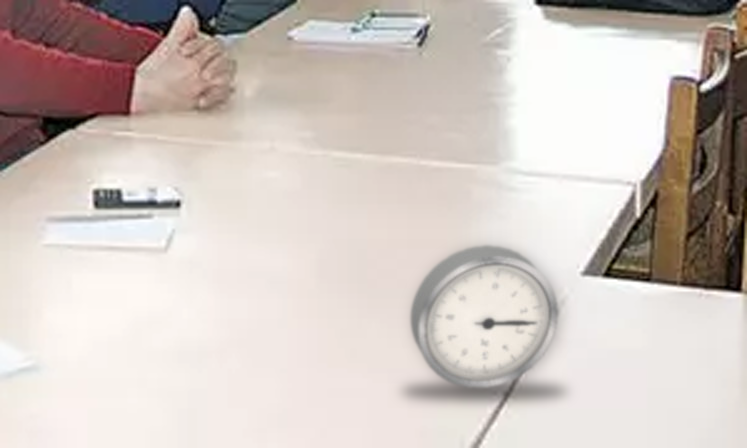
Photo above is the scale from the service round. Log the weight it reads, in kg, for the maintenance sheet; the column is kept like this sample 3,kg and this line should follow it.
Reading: 2.5,kg
